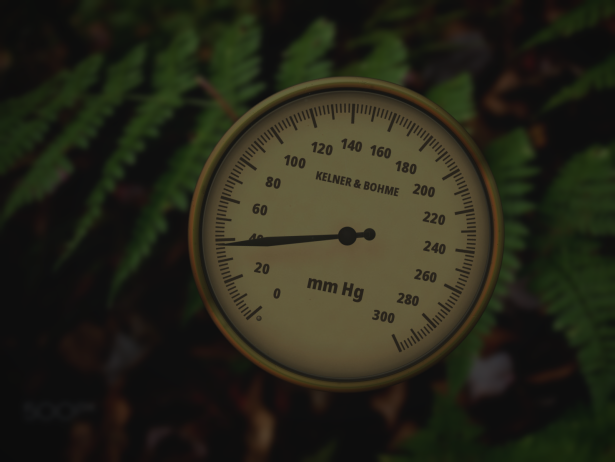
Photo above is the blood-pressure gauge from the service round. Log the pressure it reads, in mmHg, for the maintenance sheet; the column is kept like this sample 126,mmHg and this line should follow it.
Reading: 38,mmHg
